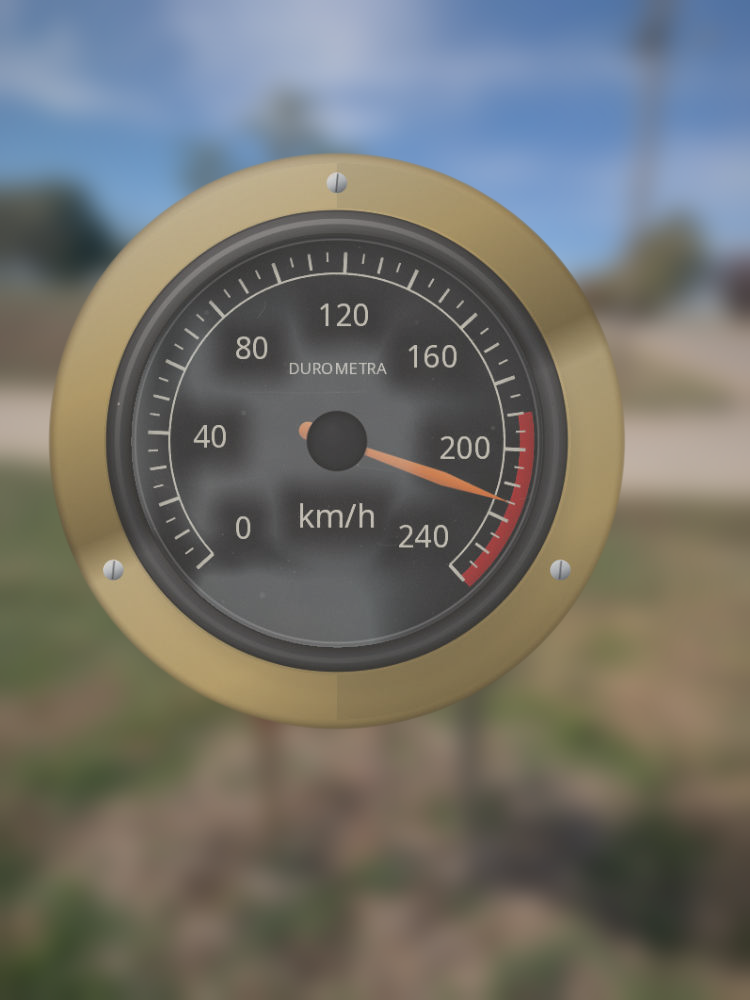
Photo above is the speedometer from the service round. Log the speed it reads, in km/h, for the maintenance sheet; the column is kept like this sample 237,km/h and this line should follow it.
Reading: 215,km/h
